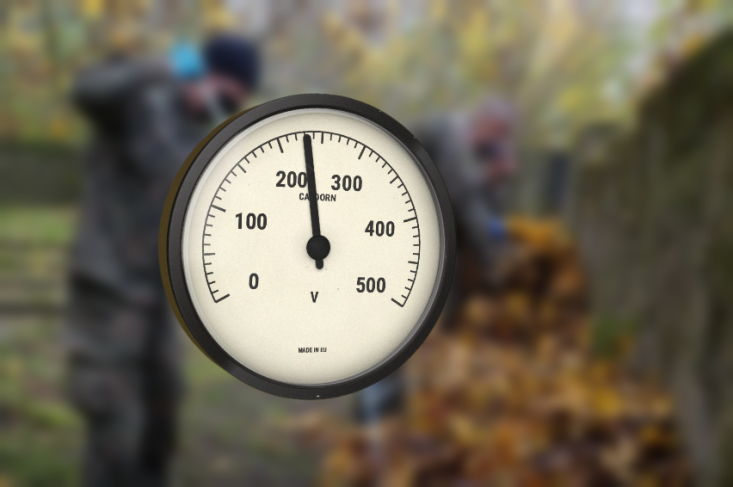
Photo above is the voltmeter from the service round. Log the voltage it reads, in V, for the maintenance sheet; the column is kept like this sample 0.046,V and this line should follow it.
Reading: 230,V
